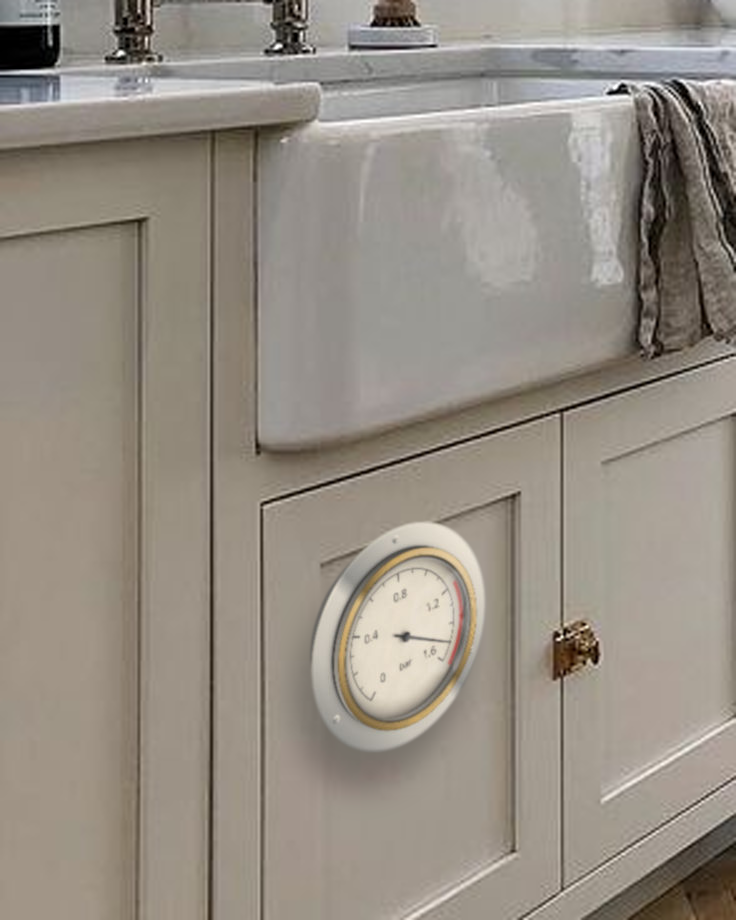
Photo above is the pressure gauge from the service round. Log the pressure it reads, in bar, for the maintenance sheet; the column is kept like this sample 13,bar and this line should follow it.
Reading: 1.5,bar
